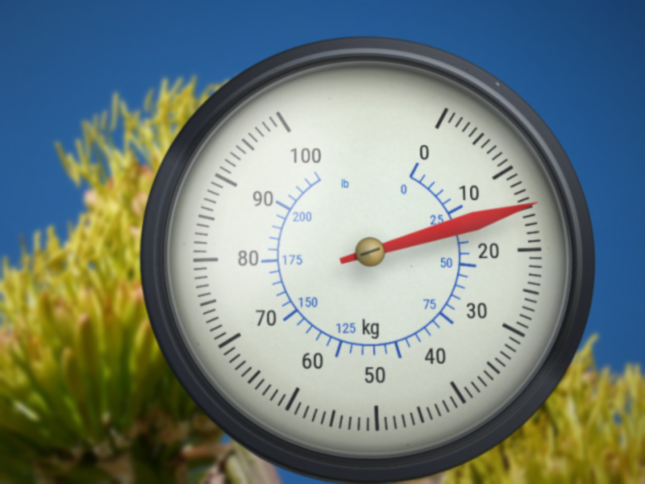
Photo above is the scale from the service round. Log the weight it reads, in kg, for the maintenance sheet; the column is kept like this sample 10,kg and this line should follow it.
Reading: 15,kg
